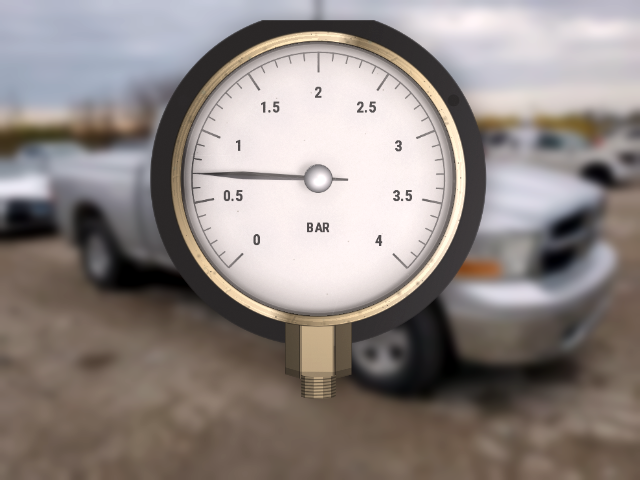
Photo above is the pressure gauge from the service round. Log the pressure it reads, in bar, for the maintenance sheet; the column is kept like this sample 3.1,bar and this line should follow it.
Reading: 0.7,bar
